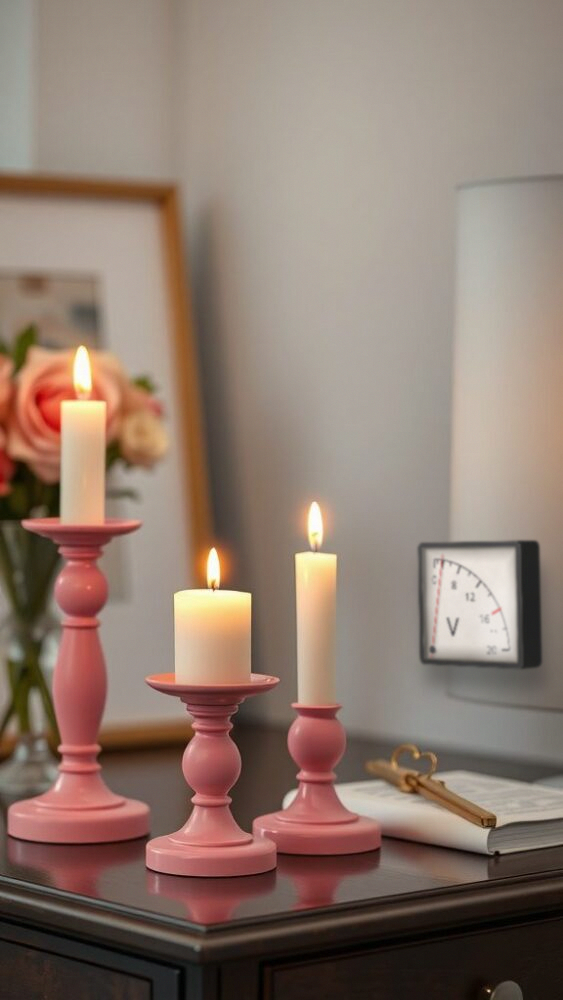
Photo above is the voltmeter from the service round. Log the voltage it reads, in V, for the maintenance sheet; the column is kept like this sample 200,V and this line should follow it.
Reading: 4,V
